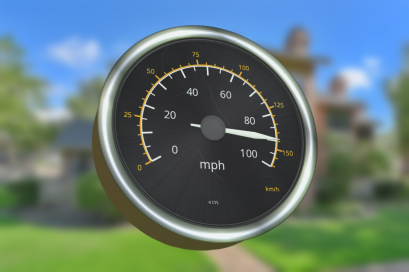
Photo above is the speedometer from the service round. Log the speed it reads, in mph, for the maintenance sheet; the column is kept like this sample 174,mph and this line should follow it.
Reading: 90,mph
